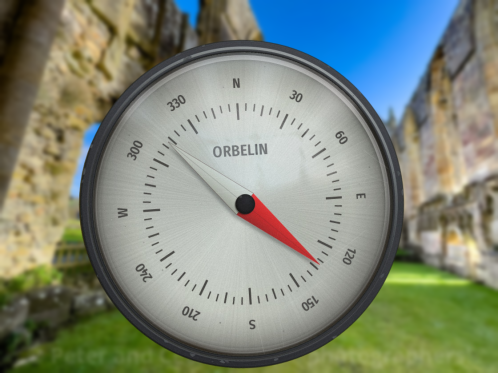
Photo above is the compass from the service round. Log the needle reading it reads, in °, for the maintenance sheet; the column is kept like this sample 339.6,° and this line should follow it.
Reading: 132.5,°
